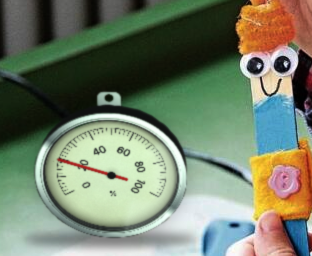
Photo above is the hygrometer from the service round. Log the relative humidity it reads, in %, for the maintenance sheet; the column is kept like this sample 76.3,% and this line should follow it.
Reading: 20,%
